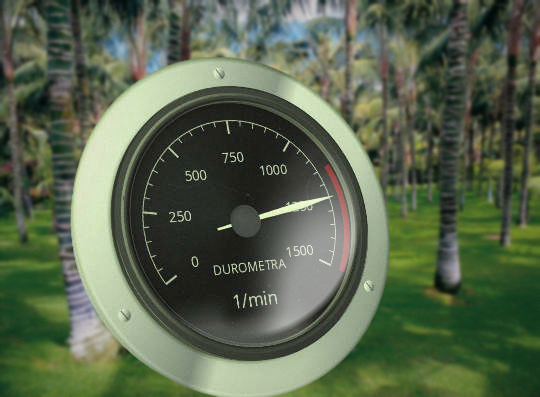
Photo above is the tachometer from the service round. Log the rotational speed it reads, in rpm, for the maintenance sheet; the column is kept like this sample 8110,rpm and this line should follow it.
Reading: 1250,rpm
